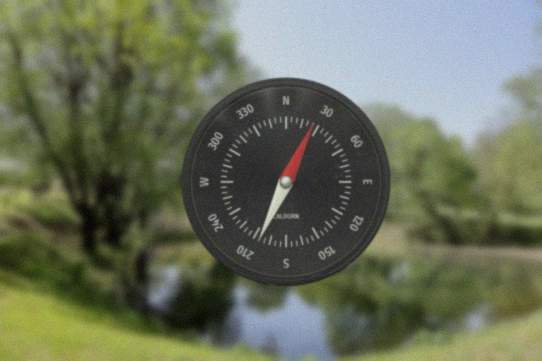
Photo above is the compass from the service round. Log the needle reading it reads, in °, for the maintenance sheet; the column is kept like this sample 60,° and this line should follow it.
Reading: 25,°
